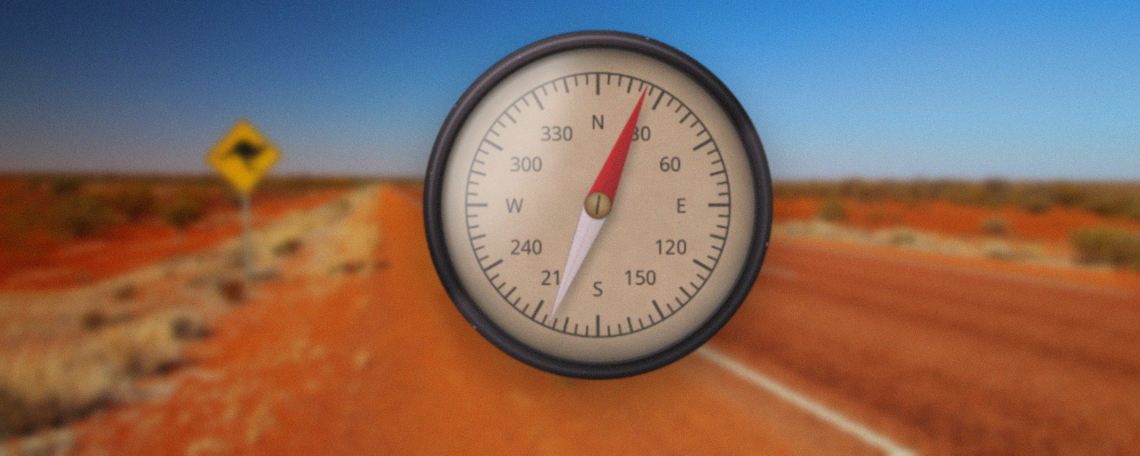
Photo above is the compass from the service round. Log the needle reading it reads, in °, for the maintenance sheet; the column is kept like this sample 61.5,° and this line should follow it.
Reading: 22.5,°
